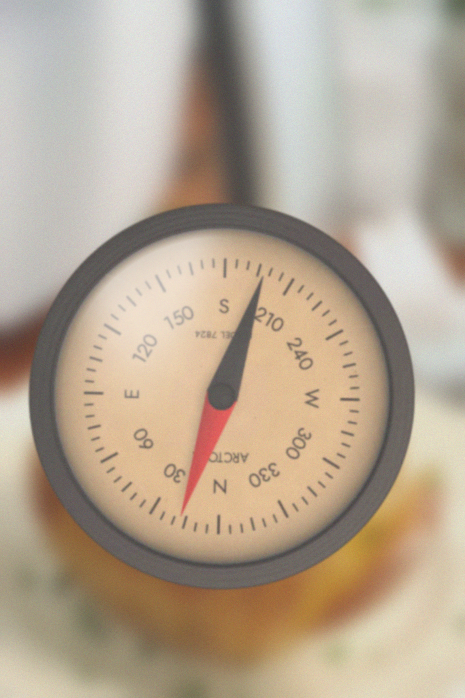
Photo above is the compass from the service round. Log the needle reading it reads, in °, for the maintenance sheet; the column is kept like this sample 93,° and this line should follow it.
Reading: 17.5,°
